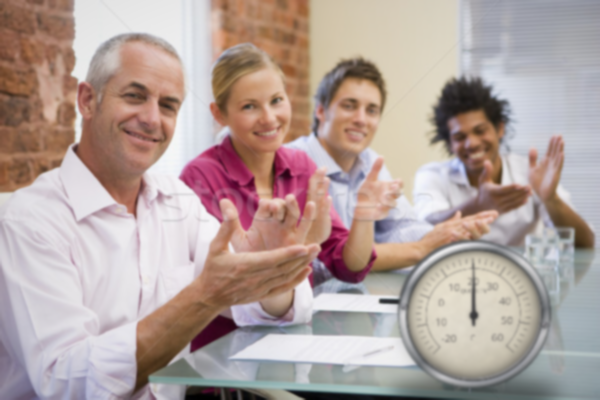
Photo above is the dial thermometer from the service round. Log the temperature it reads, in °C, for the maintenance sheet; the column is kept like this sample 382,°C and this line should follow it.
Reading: 20,°C
